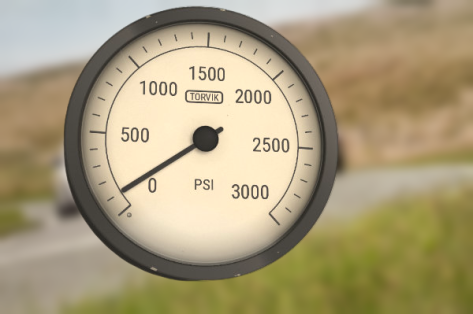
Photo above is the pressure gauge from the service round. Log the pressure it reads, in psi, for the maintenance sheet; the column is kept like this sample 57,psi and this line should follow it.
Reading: 100,psi
